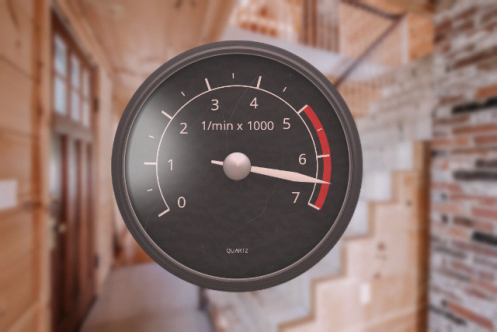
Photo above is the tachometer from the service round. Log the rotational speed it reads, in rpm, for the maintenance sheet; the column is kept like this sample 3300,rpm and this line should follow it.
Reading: 6500,rpm
